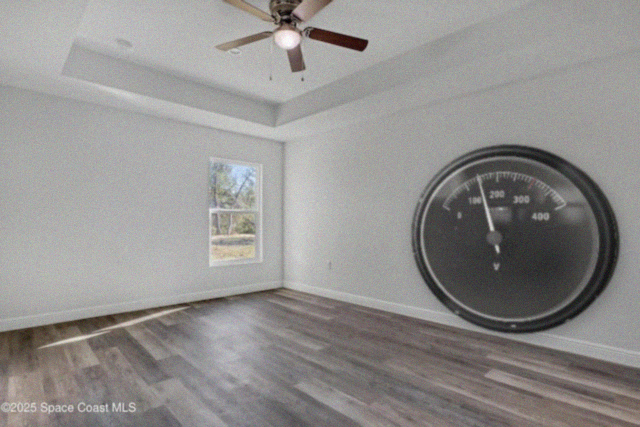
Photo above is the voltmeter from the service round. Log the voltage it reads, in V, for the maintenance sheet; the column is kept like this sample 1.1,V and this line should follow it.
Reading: 150,V
